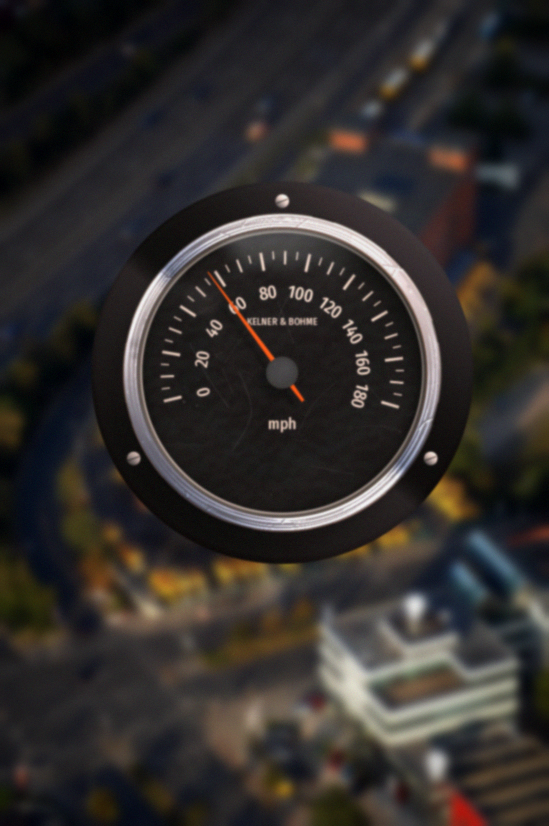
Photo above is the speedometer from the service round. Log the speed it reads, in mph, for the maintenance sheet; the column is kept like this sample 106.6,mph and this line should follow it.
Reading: 57.5,mph
